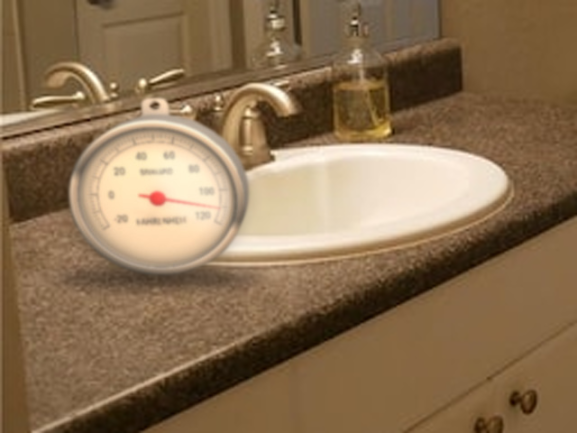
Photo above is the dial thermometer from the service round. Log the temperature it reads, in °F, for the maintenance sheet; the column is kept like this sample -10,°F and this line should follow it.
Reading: 110,°F
